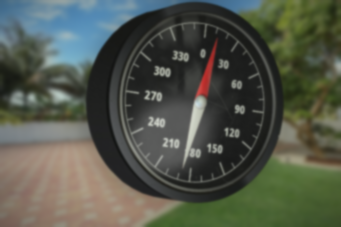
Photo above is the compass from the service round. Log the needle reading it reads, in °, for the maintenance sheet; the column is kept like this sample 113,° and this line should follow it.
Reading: 10,°
